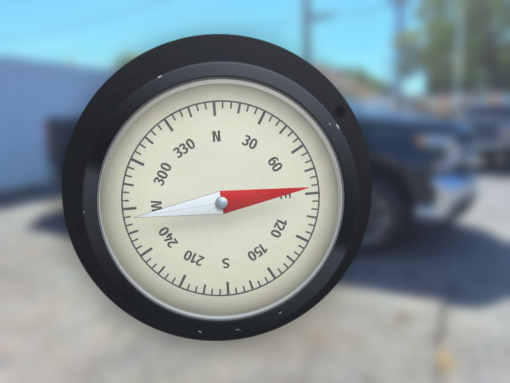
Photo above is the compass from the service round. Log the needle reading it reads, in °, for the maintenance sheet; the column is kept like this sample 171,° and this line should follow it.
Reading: 85,°
